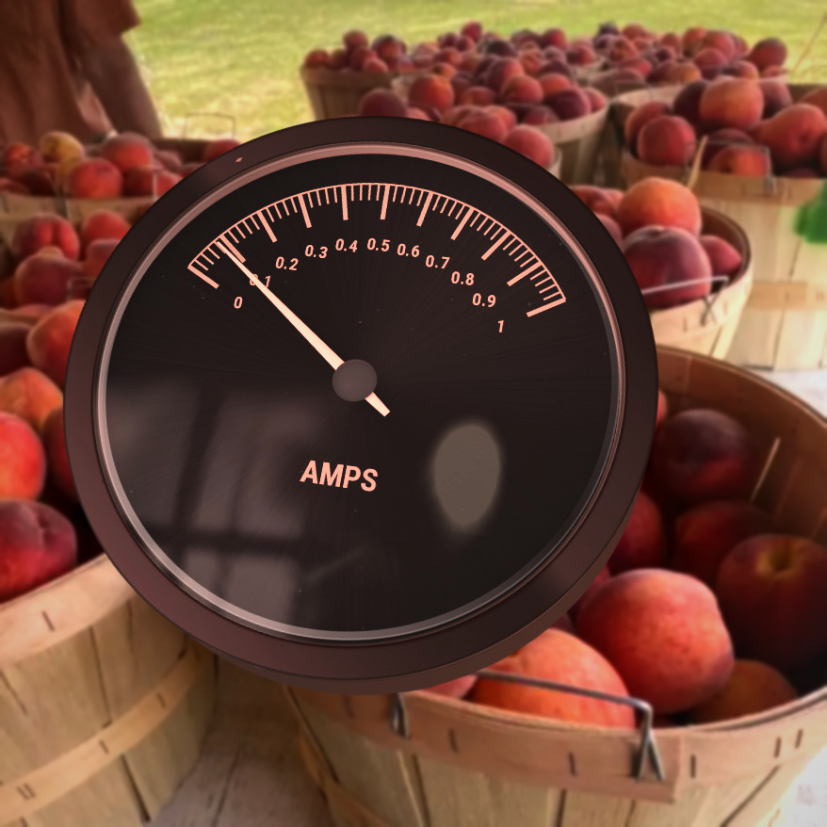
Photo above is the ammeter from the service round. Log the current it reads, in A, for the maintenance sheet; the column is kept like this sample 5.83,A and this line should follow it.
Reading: 0.08,A
